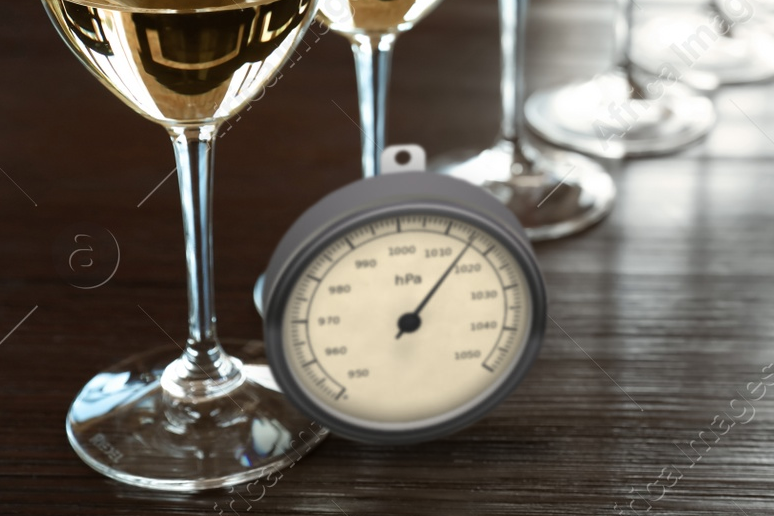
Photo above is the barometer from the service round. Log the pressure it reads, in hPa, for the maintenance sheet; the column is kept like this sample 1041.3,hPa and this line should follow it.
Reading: 1015,hPa
